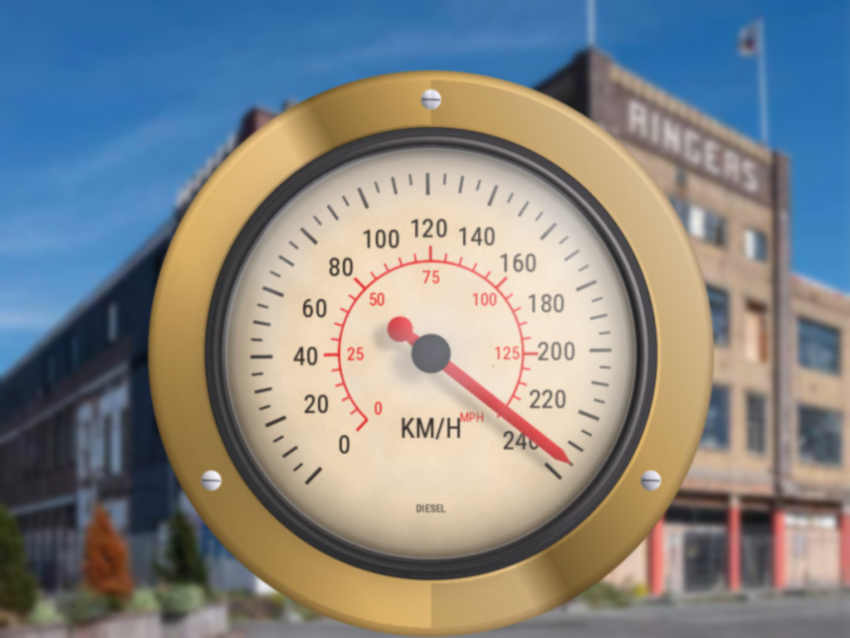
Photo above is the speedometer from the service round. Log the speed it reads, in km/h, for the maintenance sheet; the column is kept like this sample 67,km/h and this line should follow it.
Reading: 235,km/h
